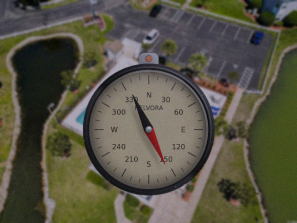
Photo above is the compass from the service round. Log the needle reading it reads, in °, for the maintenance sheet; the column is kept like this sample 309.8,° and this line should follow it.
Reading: 155,°
